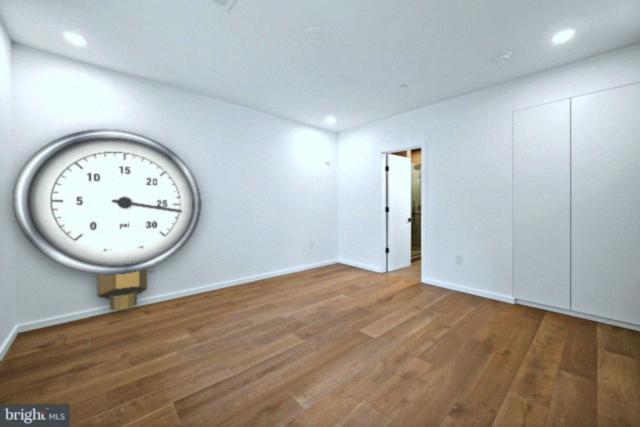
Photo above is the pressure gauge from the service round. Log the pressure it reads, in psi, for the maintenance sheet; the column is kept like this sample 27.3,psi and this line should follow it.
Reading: 26,psi
